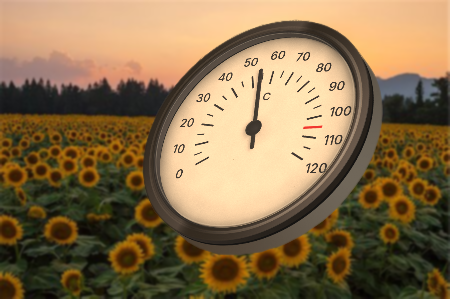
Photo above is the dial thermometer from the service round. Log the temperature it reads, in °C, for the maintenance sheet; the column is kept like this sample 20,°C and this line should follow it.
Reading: 55,°C
